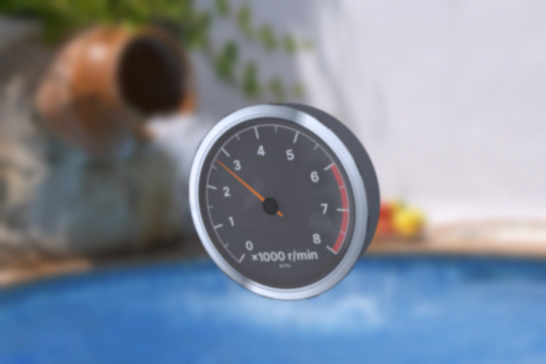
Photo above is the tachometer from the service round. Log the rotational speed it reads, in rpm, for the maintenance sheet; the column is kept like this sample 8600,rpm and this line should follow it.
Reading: 2750,rpm
